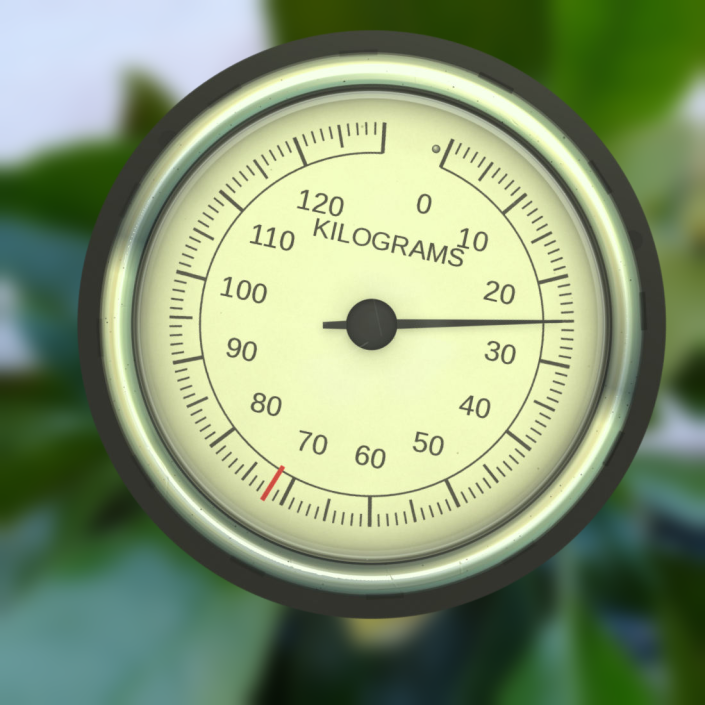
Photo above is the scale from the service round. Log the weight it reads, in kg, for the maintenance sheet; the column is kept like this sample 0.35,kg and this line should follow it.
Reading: 25,kg
